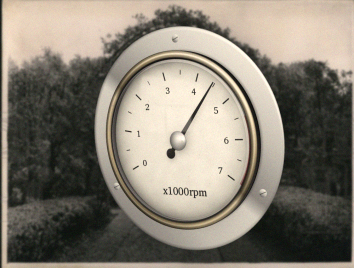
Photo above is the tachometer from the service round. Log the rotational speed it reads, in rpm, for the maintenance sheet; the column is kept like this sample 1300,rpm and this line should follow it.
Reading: 4500,rpm
